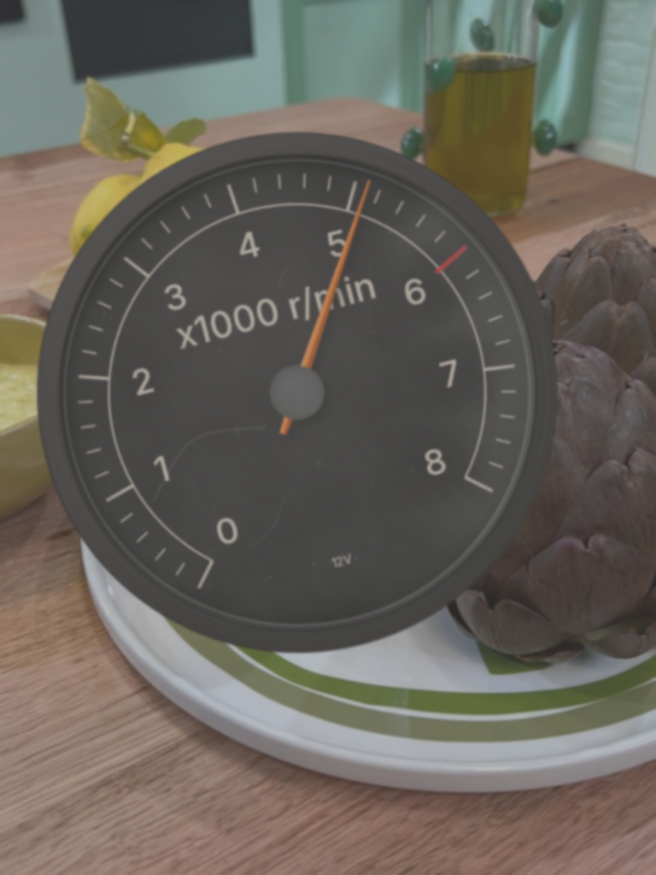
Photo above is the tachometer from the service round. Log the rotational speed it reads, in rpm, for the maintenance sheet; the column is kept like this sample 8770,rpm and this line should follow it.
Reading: 5100,rpm
